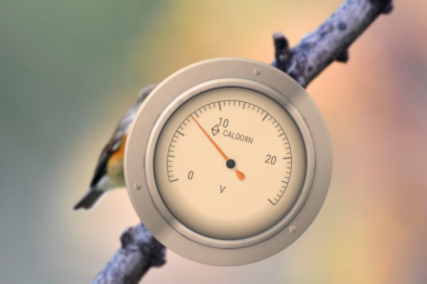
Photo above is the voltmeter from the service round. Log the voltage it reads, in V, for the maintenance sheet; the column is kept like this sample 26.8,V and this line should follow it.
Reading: 7,V
